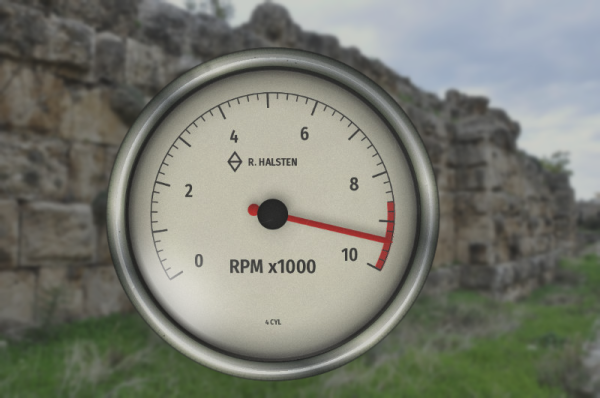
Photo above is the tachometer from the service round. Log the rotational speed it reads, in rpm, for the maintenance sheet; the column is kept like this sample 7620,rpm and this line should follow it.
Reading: 9400,rpm
